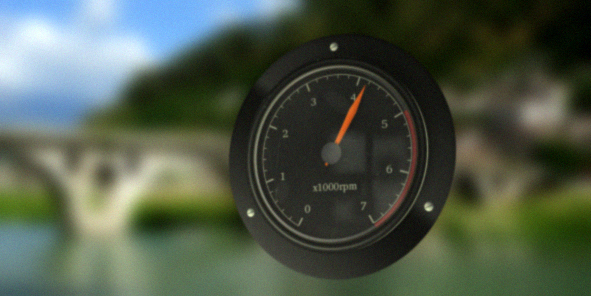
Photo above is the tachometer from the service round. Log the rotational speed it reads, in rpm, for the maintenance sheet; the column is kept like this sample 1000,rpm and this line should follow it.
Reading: 4200,rpm
